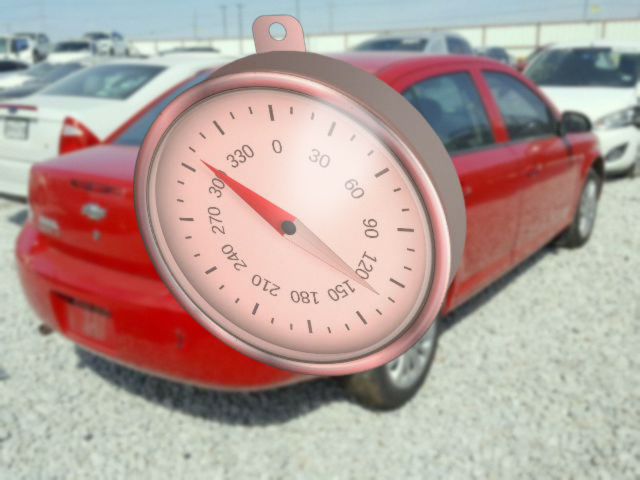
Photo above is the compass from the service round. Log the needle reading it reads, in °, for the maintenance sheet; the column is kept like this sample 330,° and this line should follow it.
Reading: 310,°
